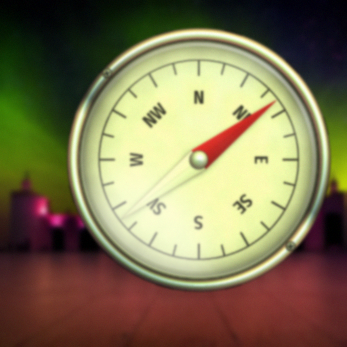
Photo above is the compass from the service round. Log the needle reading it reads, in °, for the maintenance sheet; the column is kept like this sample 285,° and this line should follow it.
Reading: 52.5,°
